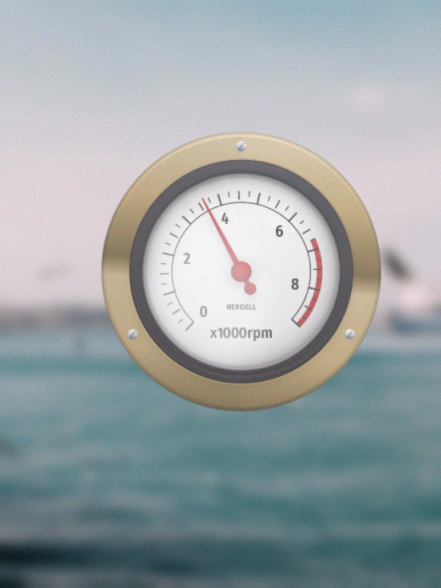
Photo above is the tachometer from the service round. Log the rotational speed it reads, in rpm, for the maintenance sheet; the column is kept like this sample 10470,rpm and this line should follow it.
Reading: 3625,rpm
